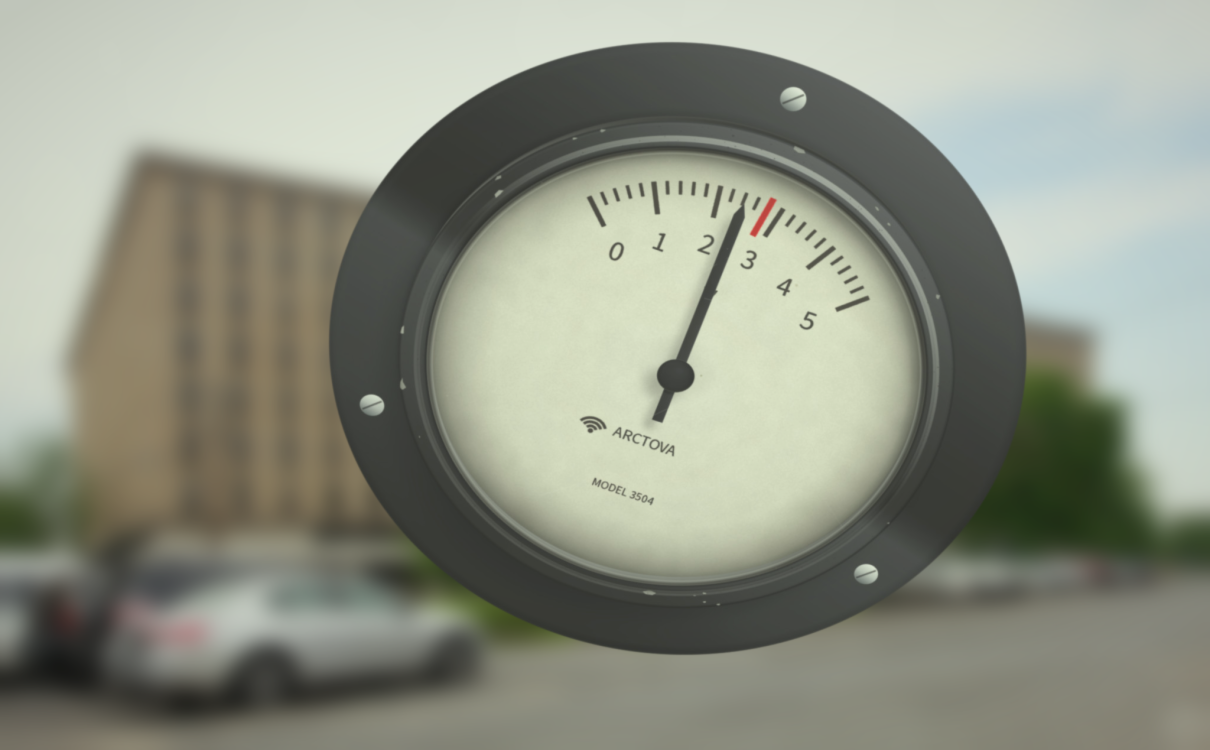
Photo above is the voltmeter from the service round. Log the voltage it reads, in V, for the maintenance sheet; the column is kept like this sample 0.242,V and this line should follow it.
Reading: 2.4,V
